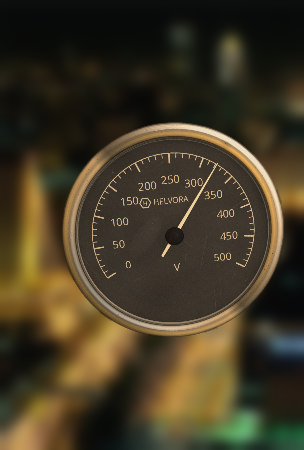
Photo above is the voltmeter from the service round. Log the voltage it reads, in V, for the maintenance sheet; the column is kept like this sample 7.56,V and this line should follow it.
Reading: 320,V
